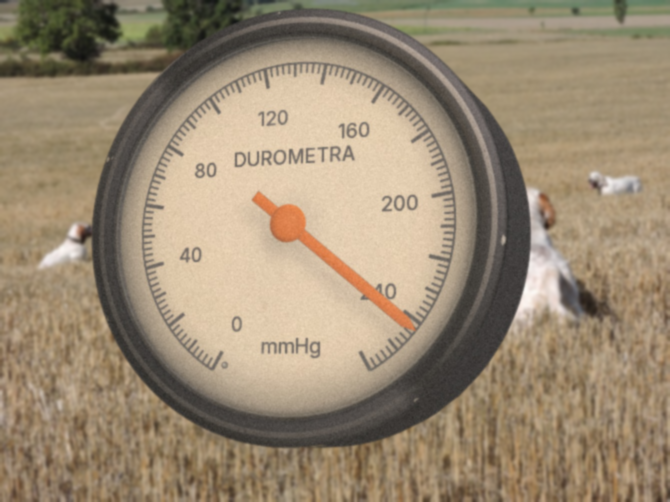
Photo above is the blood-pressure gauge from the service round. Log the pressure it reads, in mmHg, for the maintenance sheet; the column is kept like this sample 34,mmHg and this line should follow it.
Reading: 242,mmHg
